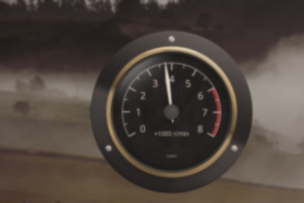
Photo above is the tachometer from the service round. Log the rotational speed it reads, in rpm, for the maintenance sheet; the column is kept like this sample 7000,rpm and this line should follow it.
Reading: 3750,rpm
